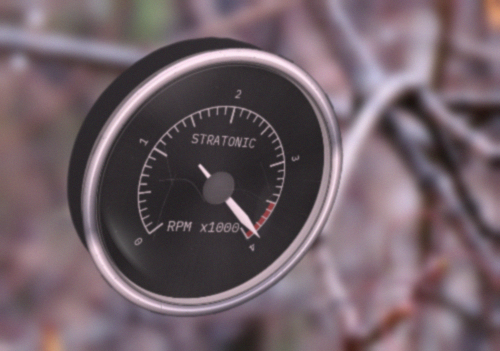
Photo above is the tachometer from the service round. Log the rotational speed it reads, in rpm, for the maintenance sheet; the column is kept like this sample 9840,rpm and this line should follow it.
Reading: 3900,rpm
